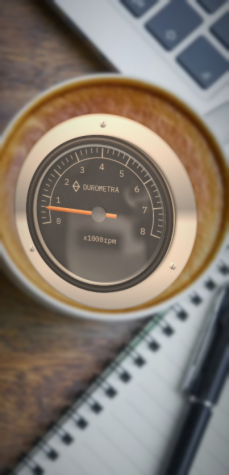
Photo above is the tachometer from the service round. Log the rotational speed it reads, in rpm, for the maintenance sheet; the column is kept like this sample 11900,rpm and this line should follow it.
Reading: 600,rpm
